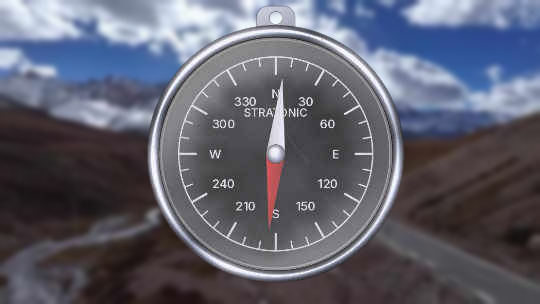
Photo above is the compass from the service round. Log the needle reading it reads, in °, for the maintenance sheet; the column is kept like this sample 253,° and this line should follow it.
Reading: 185,°
